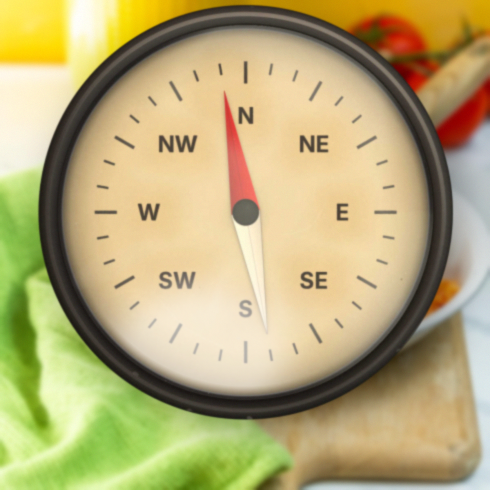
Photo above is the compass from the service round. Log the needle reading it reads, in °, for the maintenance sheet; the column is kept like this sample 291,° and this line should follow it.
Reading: 350,°
